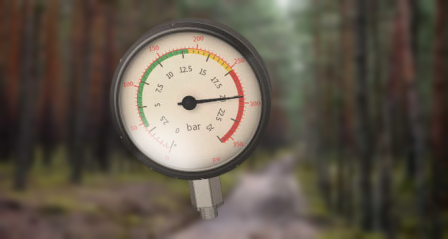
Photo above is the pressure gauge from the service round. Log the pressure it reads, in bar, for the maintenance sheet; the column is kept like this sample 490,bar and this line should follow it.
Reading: 20,bar
